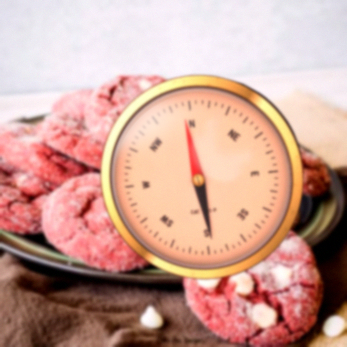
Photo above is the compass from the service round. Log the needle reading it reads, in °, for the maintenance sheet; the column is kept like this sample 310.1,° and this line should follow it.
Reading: 355,°
